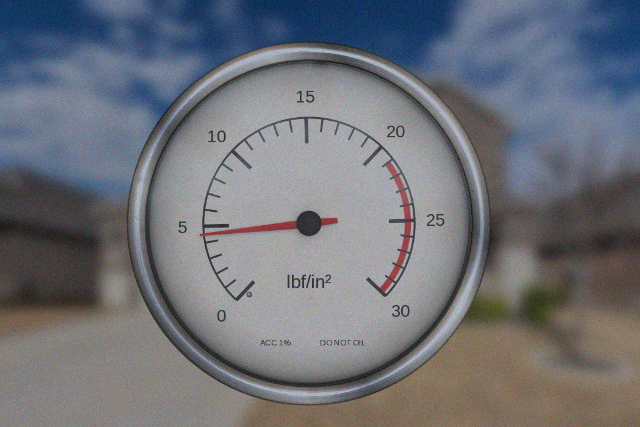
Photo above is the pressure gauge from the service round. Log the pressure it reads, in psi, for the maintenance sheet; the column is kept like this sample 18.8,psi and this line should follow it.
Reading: 4.5,psi
